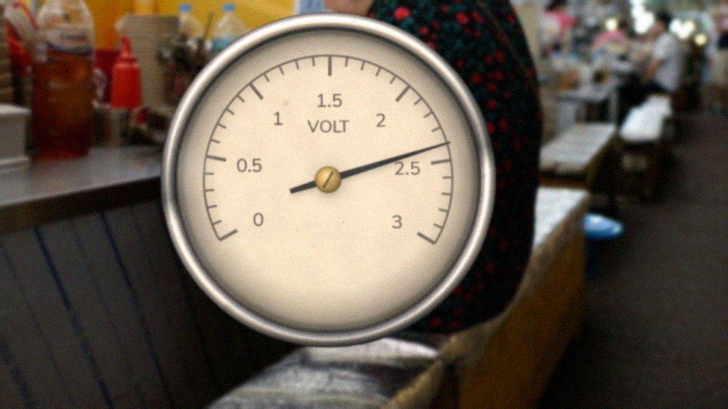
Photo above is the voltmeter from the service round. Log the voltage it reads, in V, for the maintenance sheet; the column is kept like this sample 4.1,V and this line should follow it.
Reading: 2.4,V
